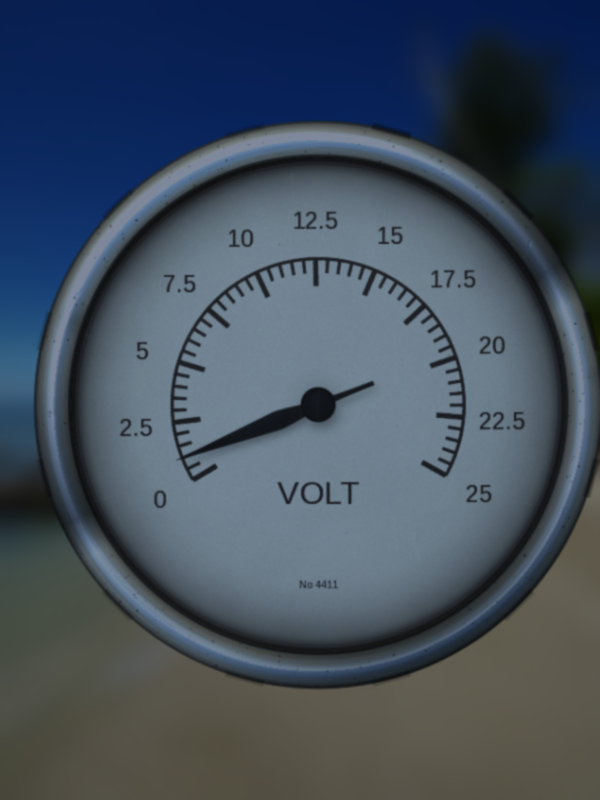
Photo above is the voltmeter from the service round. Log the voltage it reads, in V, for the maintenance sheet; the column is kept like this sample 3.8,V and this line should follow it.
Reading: 1,V
